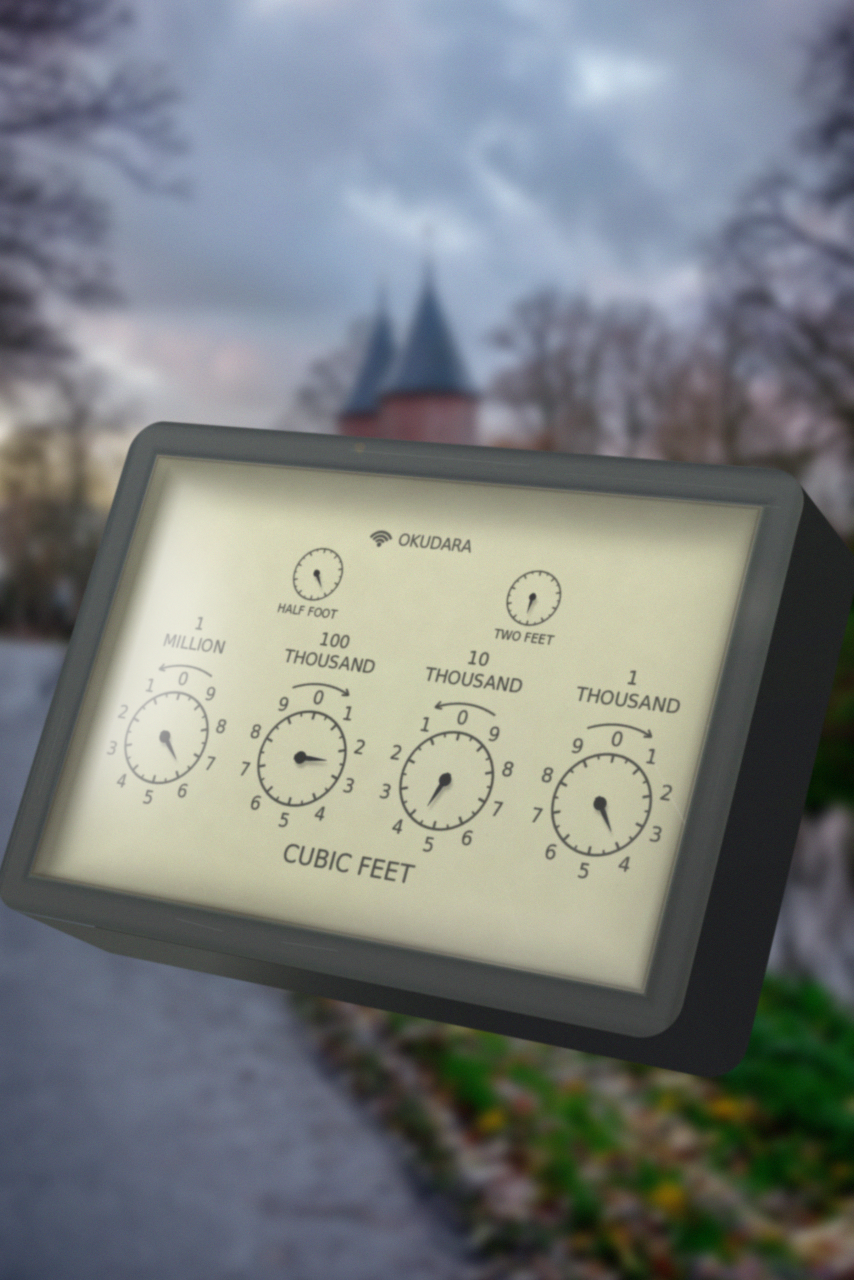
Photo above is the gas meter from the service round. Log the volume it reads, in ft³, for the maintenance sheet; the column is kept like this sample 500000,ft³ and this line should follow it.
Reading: 624400,ft³
